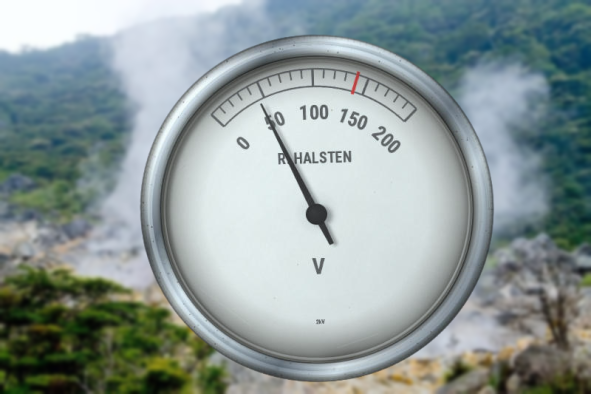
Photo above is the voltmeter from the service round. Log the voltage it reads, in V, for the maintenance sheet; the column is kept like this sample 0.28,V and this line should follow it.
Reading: 45,V
